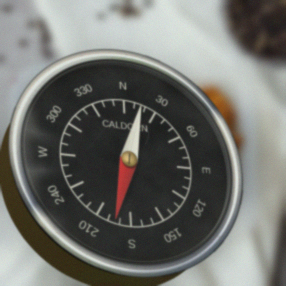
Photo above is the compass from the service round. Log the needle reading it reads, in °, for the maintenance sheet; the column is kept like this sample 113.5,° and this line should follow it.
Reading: 195,°
